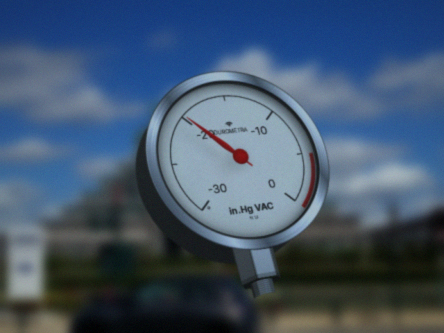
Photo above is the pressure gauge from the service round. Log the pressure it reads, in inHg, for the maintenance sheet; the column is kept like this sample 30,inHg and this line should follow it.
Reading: -20,inHg
